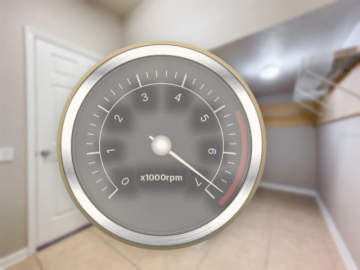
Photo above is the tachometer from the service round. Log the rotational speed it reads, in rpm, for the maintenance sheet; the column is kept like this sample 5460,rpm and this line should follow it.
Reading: 6800,rpm
